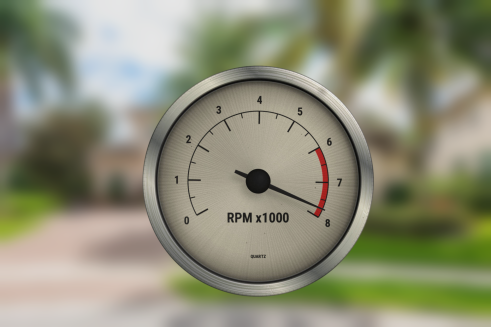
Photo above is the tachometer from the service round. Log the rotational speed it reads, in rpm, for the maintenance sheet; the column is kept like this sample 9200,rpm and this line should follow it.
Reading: 7750,rpm
